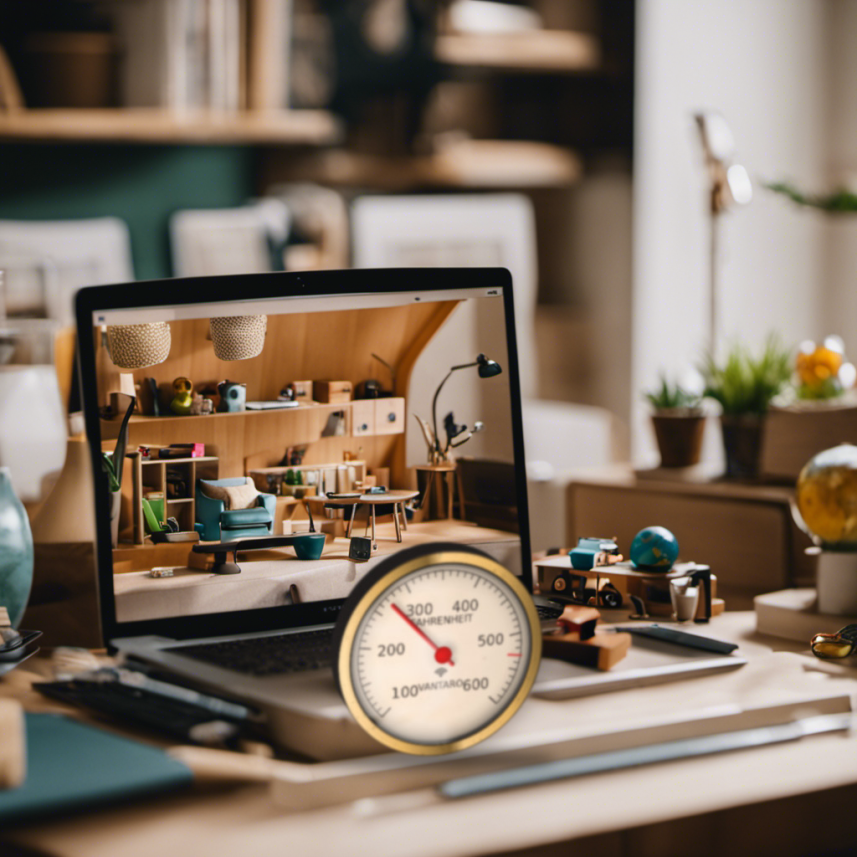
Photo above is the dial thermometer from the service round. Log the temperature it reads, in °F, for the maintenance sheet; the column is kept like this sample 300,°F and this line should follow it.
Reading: 270,°F
